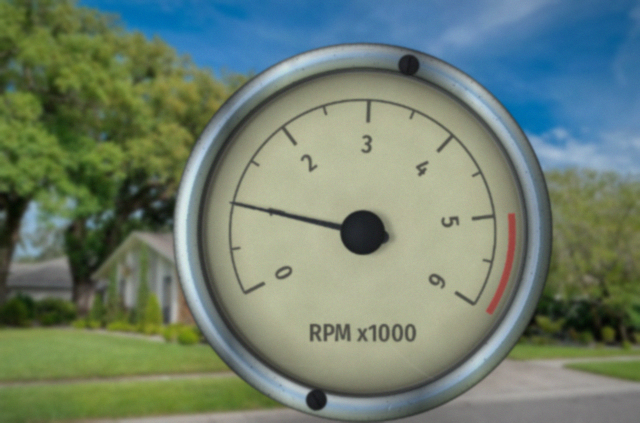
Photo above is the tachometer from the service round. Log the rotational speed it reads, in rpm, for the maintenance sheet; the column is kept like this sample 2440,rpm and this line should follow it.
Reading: 1000,rpm
